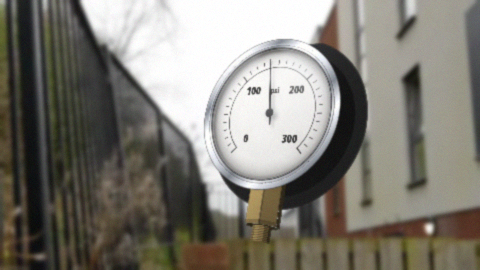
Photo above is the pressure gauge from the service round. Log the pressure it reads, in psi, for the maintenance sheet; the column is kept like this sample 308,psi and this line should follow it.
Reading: 140,psi
